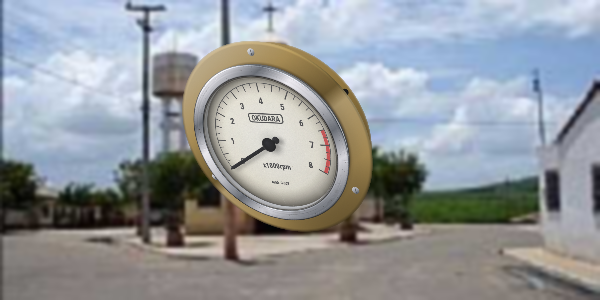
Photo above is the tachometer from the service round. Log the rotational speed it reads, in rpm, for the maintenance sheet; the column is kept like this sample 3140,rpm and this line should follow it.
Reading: 0,rpm
